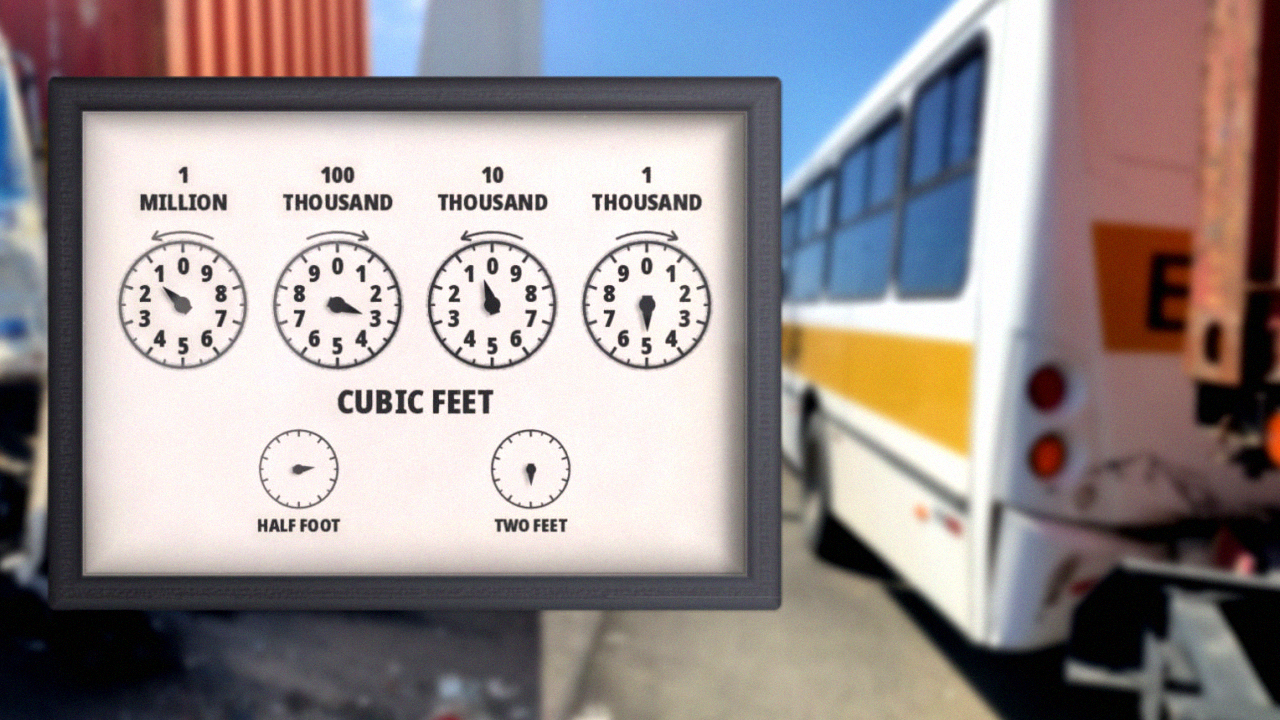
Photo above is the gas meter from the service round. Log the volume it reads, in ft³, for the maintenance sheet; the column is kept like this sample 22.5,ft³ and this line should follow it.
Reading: 130500,ft³
